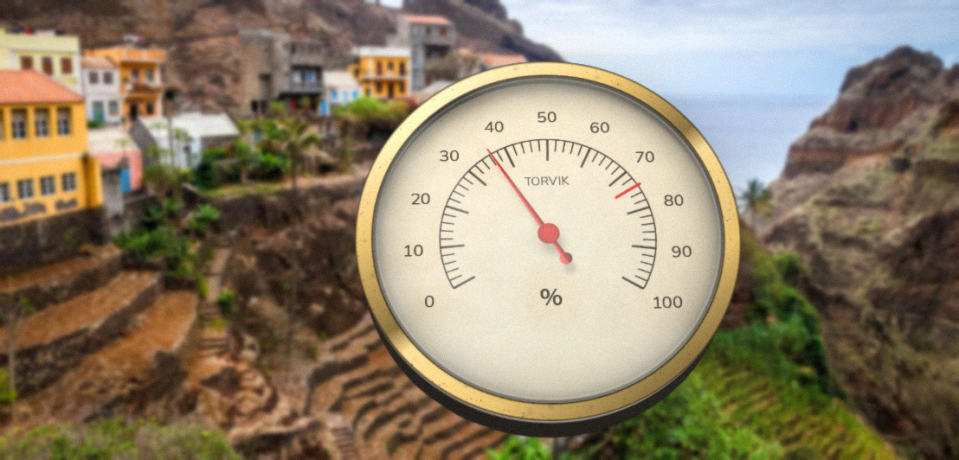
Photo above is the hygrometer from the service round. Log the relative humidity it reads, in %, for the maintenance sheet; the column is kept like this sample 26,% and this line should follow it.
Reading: 36,%
